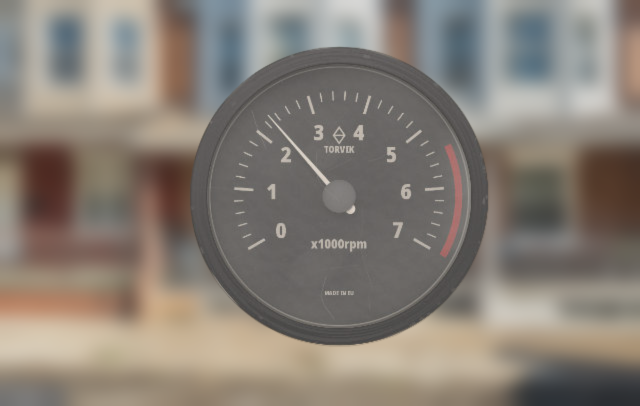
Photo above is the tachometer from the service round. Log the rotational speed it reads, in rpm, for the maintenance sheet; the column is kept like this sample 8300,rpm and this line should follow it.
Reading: 2300,rpm
